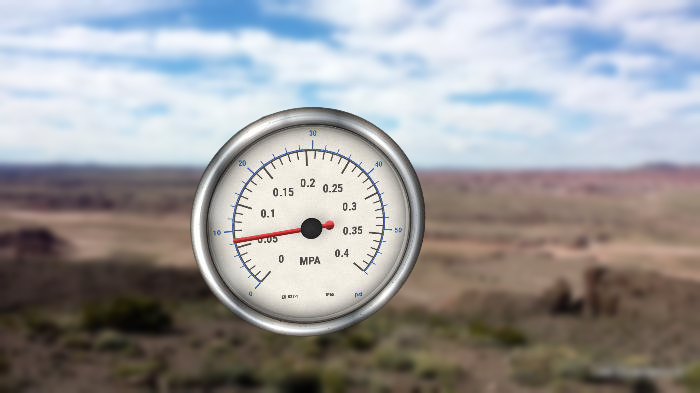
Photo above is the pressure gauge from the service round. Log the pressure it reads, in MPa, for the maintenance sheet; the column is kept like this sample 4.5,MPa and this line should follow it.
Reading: 0.06,MPa
